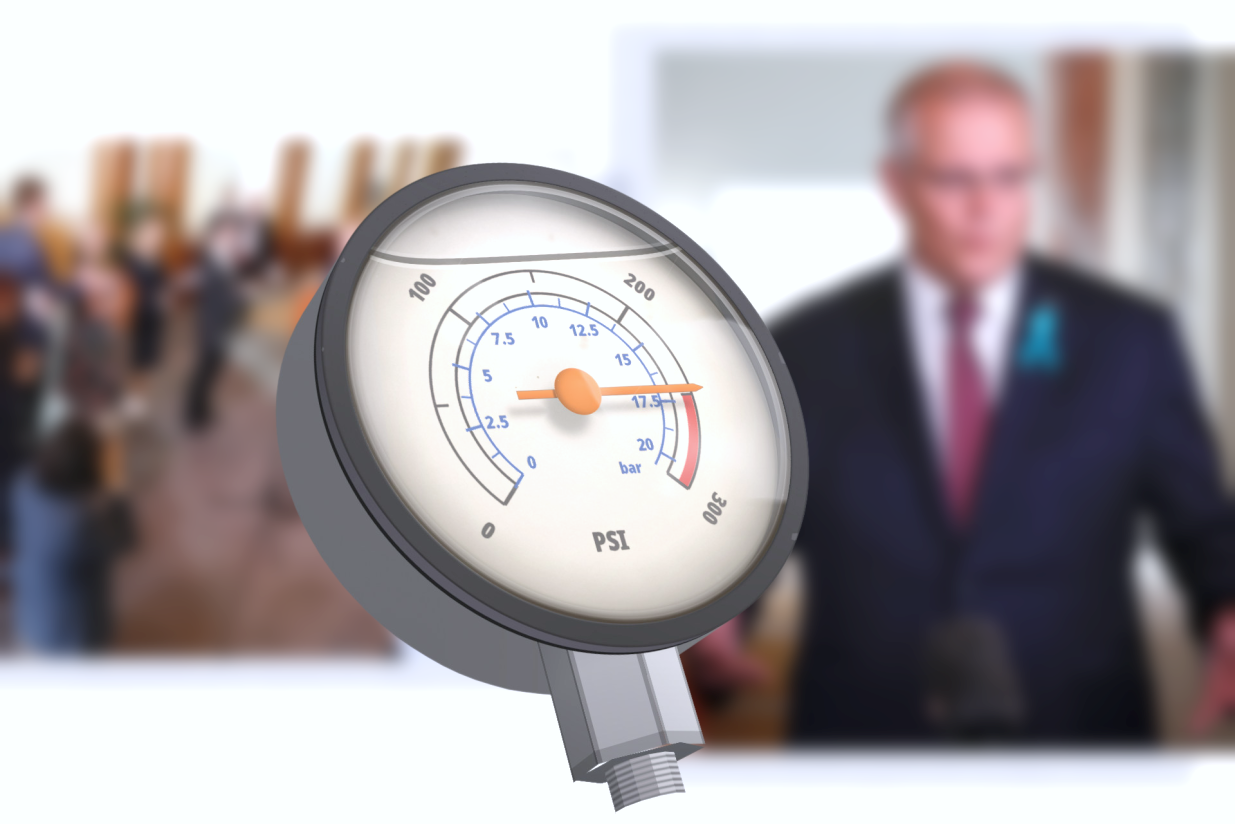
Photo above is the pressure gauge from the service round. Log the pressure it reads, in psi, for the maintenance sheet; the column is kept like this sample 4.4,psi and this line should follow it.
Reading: 250,psi
